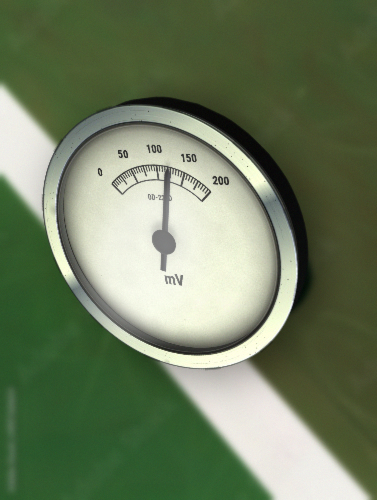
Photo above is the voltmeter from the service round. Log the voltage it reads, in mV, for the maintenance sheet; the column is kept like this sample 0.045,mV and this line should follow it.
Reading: 125,mV
